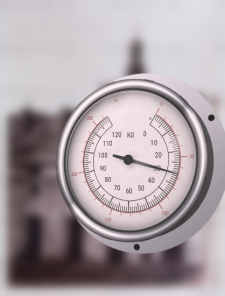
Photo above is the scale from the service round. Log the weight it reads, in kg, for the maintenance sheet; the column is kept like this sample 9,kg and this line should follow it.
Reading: 30,kg
